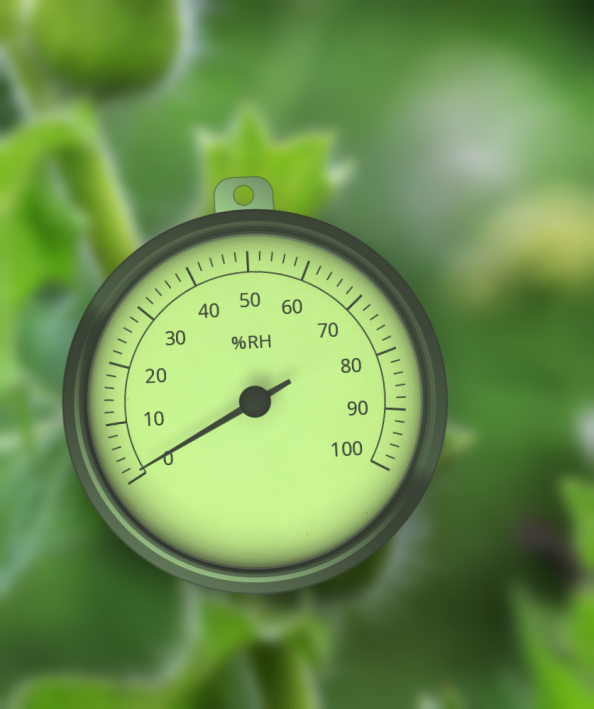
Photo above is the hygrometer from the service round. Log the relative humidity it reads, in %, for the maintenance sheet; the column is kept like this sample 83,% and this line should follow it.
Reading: 1,%
